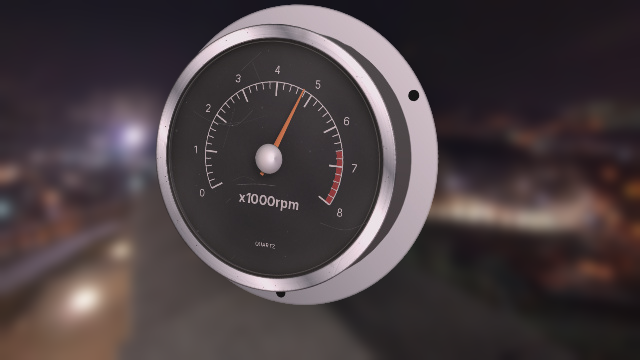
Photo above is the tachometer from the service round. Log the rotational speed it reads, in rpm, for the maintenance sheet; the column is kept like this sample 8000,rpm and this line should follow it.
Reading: 4800,rpm
